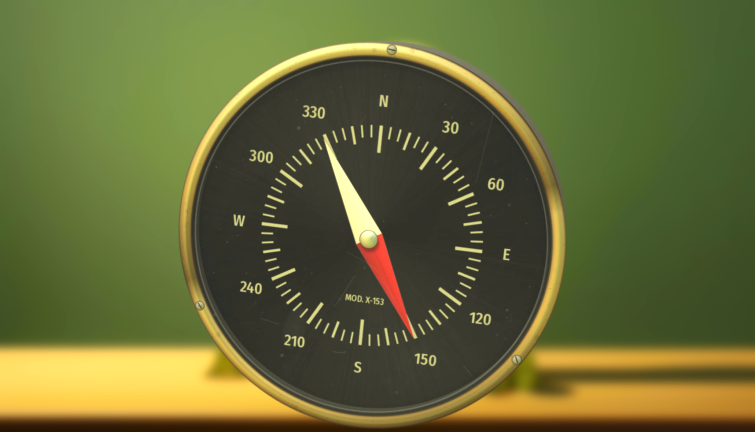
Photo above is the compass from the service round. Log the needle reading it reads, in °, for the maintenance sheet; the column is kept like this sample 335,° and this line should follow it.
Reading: 150,°
